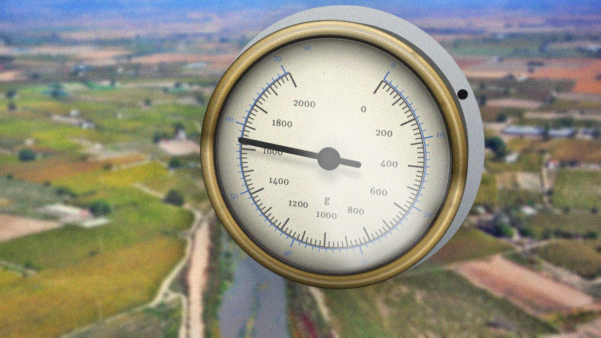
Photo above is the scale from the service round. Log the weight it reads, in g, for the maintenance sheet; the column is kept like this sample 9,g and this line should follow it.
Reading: 1640,g
